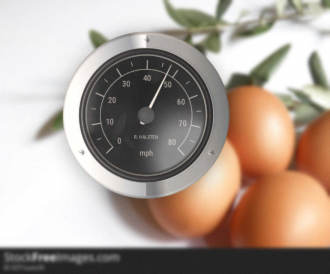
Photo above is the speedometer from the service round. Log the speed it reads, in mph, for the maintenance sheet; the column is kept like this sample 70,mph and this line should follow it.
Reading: 47.5,mph
